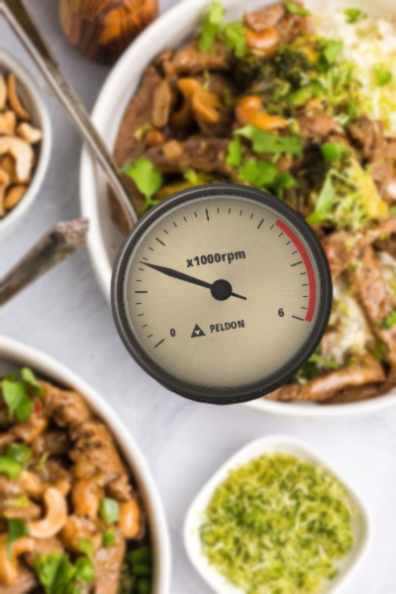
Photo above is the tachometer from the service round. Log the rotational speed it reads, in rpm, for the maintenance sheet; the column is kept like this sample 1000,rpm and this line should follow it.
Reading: 1500,rpm
